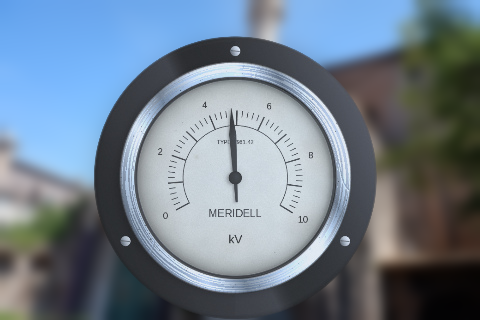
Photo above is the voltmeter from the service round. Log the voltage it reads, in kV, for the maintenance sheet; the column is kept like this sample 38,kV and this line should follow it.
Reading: 4.8,kV
